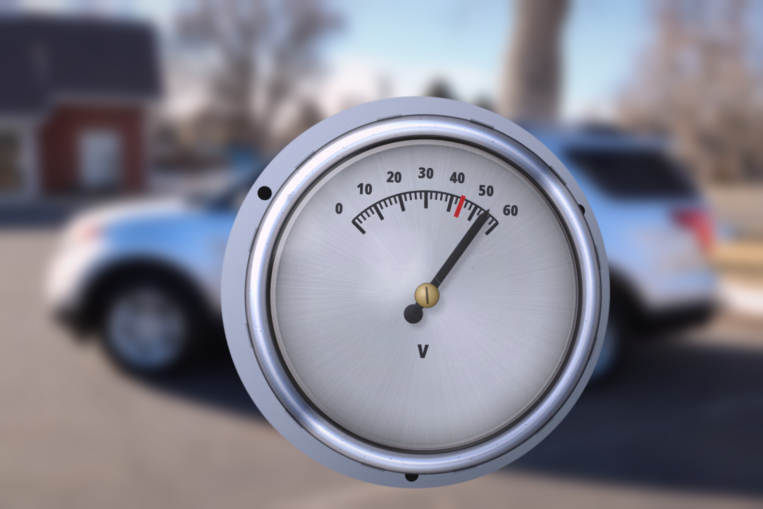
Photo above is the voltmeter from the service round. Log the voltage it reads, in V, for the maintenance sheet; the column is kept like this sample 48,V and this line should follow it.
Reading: 54,V
